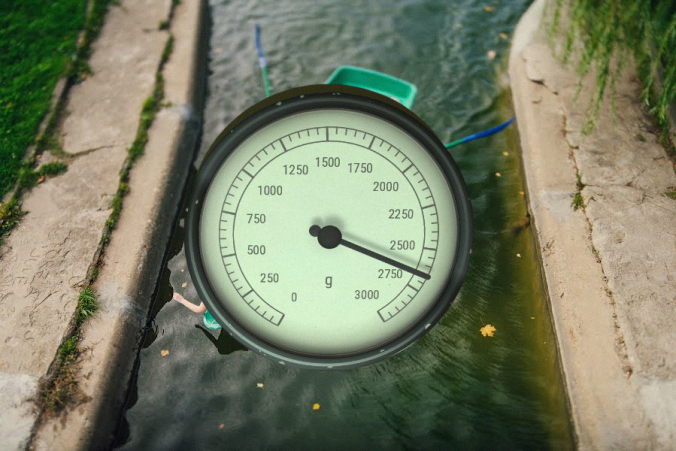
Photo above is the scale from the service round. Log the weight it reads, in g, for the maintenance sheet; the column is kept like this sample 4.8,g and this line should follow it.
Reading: 2650,g
